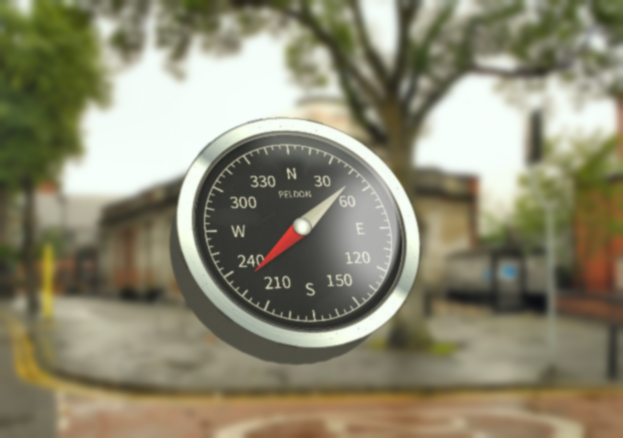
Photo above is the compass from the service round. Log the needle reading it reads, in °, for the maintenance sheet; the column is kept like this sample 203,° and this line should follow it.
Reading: 230,°
